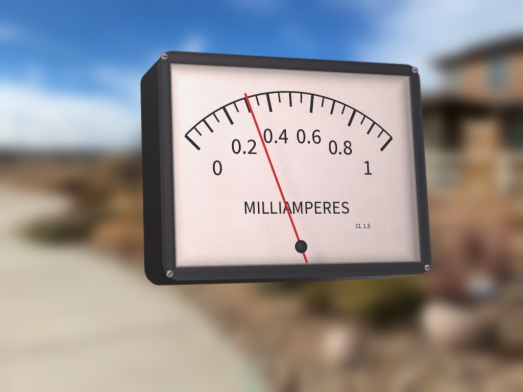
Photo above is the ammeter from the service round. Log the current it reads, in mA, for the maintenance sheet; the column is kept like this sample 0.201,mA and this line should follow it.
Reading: 0.3,mA
